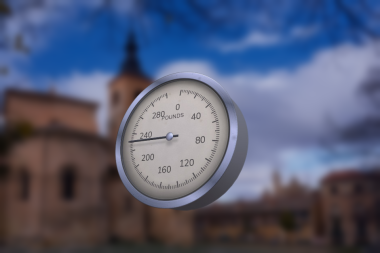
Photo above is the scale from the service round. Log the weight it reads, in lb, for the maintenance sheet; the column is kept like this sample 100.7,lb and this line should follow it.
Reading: 230,lb
